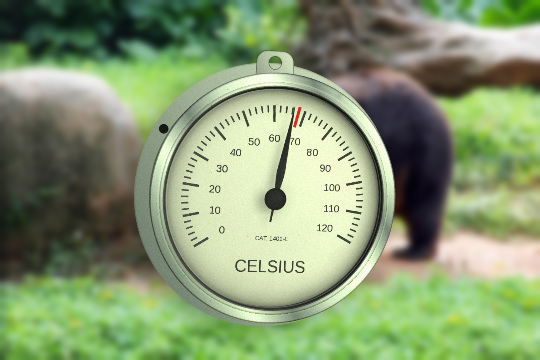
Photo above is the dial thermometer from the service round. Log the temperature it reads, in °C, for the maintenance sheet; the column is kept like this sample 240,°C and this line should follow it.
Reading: 66,°C
